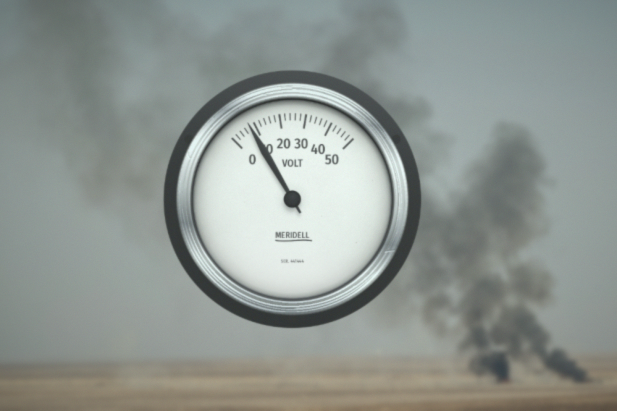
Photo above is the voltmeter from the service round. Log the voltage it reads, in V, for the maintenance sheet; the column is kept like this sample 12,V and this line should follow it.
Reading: 8,V
